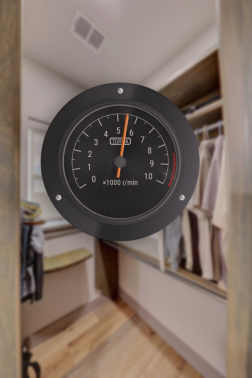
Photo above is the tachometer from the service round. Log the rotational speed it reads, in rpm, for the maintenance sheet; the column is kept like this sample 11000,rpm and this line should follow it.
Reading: 5500,rpm
